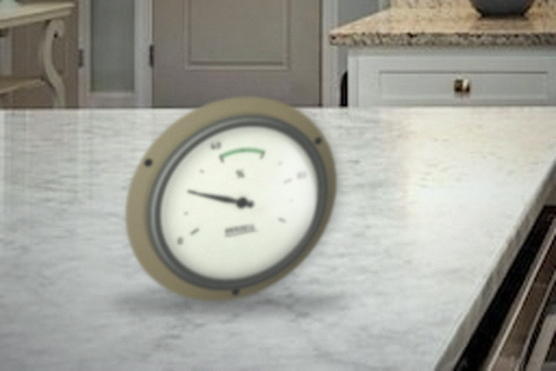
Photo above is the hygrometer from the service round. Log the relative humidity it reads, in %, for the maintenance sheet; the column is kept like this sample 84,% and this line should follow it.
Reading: 20,%
